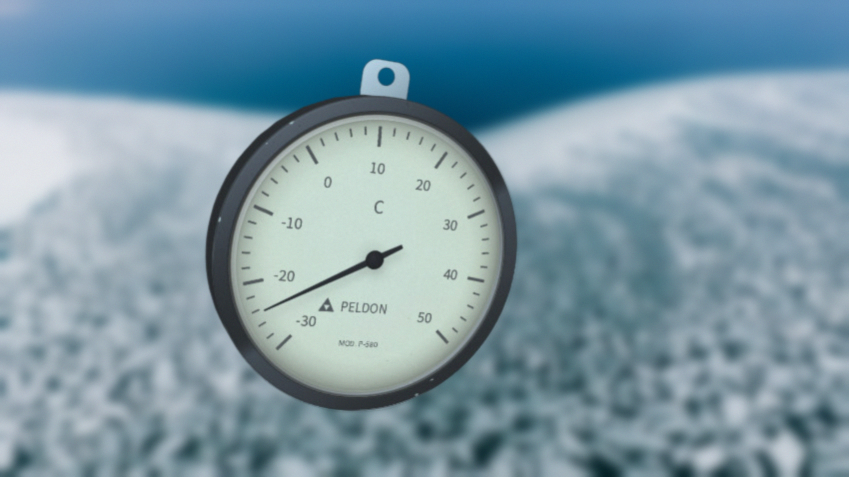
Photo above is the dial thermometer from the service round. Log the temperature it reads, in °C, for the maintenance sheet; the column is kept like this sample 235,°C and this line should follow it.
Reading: -24,°C
